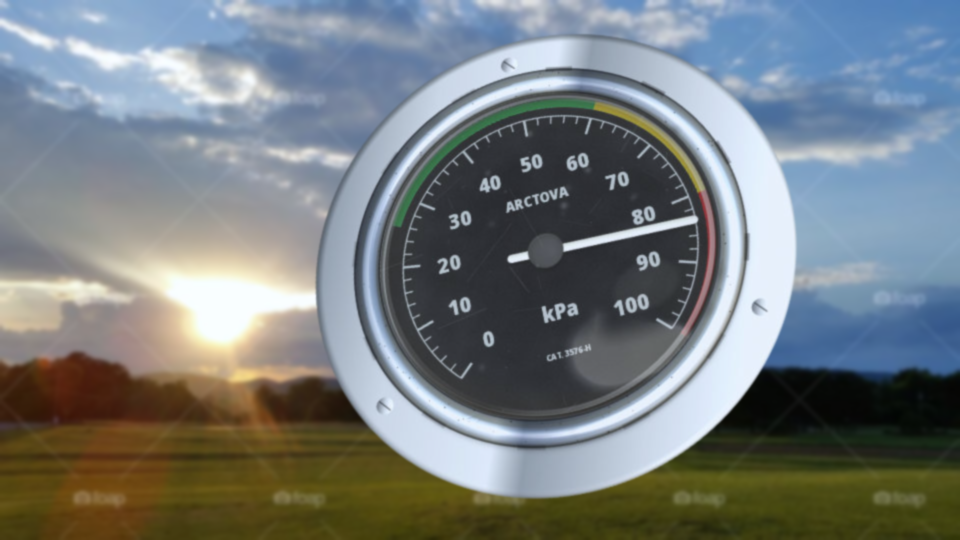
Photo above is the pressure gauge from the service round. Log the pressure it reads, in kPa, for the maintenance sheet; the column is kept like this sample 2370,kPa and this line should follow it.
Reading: 84,kPa
